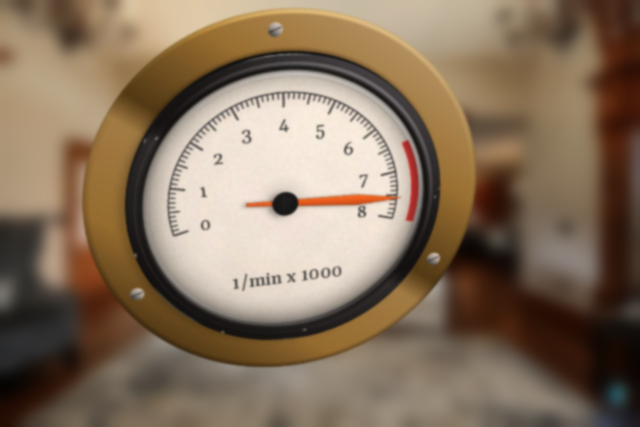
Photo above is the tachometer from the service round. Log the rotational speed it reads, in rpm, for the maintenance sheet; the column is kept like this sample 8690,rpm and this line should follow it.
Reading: 7500,rpm
